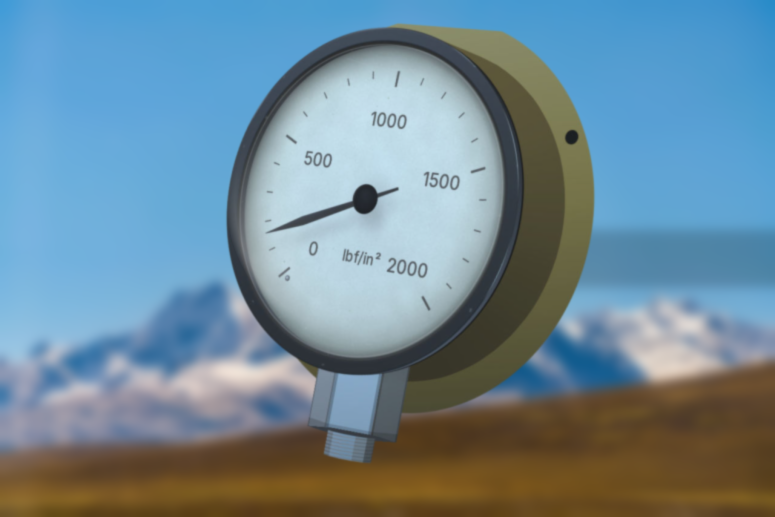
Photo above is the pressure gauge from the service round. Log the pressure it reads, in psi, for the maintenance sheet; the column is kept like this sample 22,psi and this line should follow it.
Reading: 150,psi
